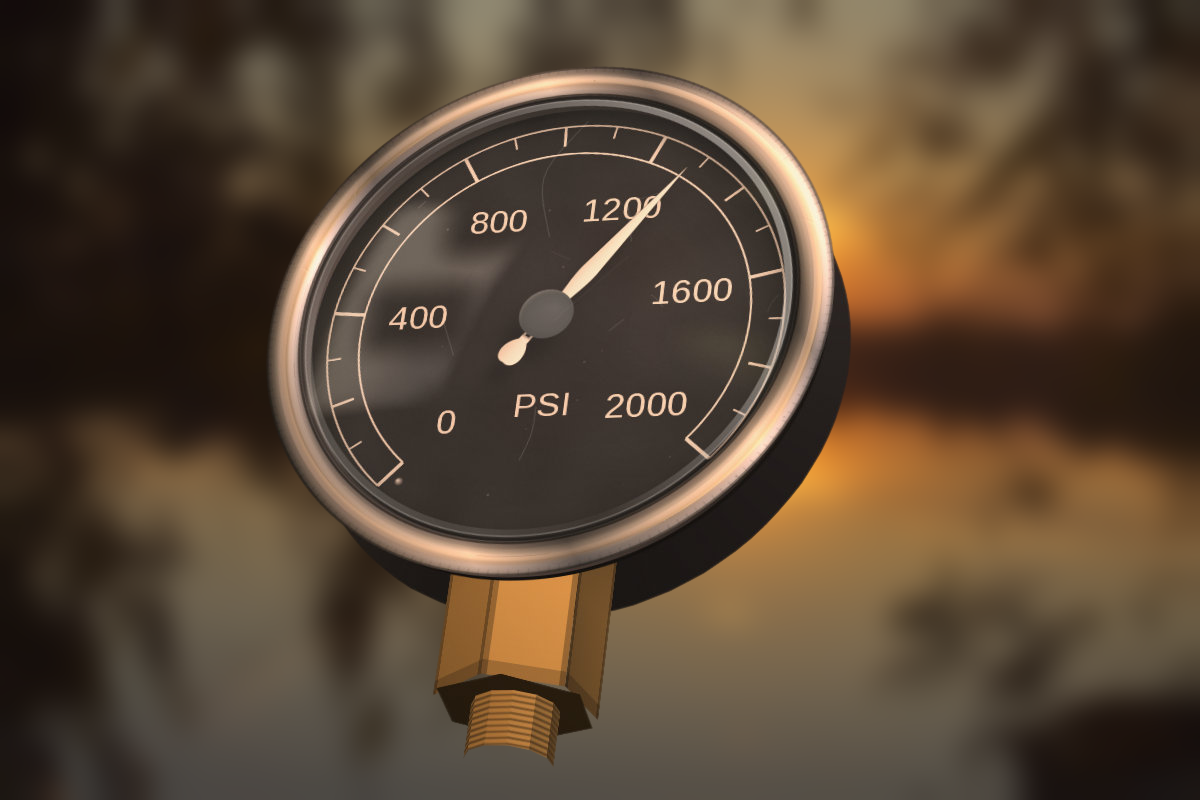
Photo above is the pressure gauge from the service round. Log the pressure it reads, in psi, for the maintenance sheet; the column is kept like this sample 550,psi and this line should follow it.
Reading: 1300,psi
